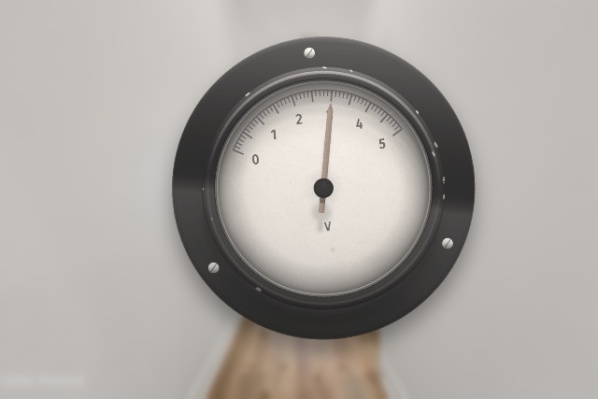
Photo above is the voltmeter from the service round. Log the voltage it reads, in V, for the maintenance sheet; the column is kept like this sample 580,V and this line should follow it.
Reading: 3,V
